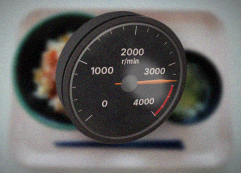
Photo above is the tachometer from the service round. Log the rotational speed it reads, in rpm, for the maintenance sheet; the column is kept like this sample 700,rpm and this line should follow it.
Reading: 3300,rpm
